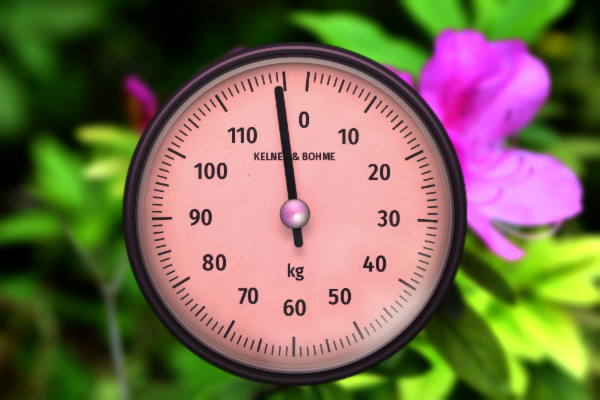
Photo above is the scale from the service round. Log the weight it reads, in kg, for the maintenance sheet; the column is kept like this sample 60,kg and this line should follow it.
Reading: 119,kg
